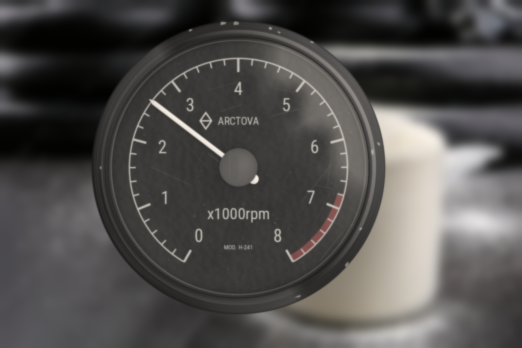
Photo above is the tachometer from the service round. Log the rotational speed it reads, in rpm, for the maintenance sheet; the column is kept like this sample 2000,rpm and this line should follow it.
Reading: 2600,rpm
